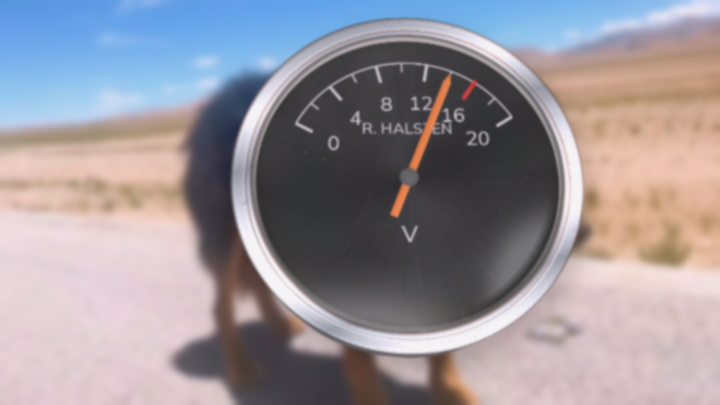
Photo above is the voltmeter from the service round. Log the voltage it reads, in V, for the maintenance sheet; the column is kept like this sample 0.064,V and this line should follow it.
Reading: 14,V
